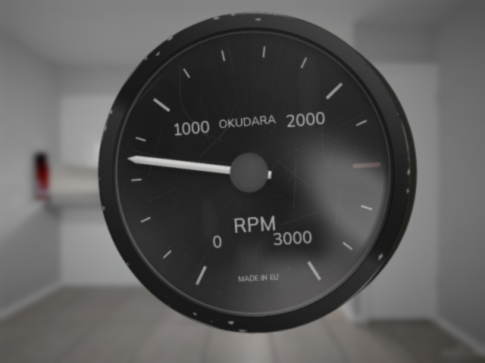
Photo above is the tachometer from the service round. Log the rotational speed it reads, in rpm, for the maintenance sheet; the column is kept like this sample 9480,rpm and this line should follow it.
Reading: 700,rpm
